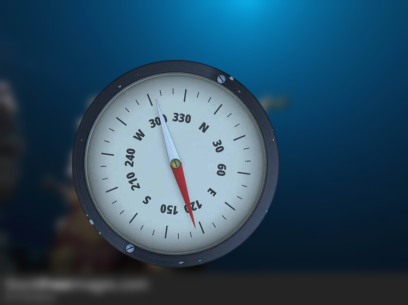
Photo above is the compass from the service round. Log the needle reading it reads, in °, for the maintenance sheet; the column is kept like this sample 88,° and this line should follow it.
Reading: 125,°
